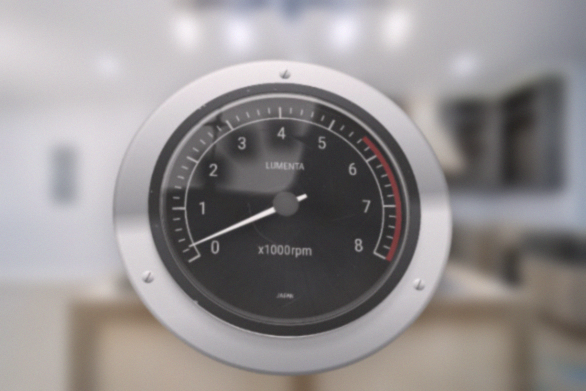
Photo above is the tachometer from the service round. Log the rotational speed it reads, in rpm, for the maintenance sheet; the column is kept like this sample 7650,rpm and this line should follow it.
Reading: 200,rpm
